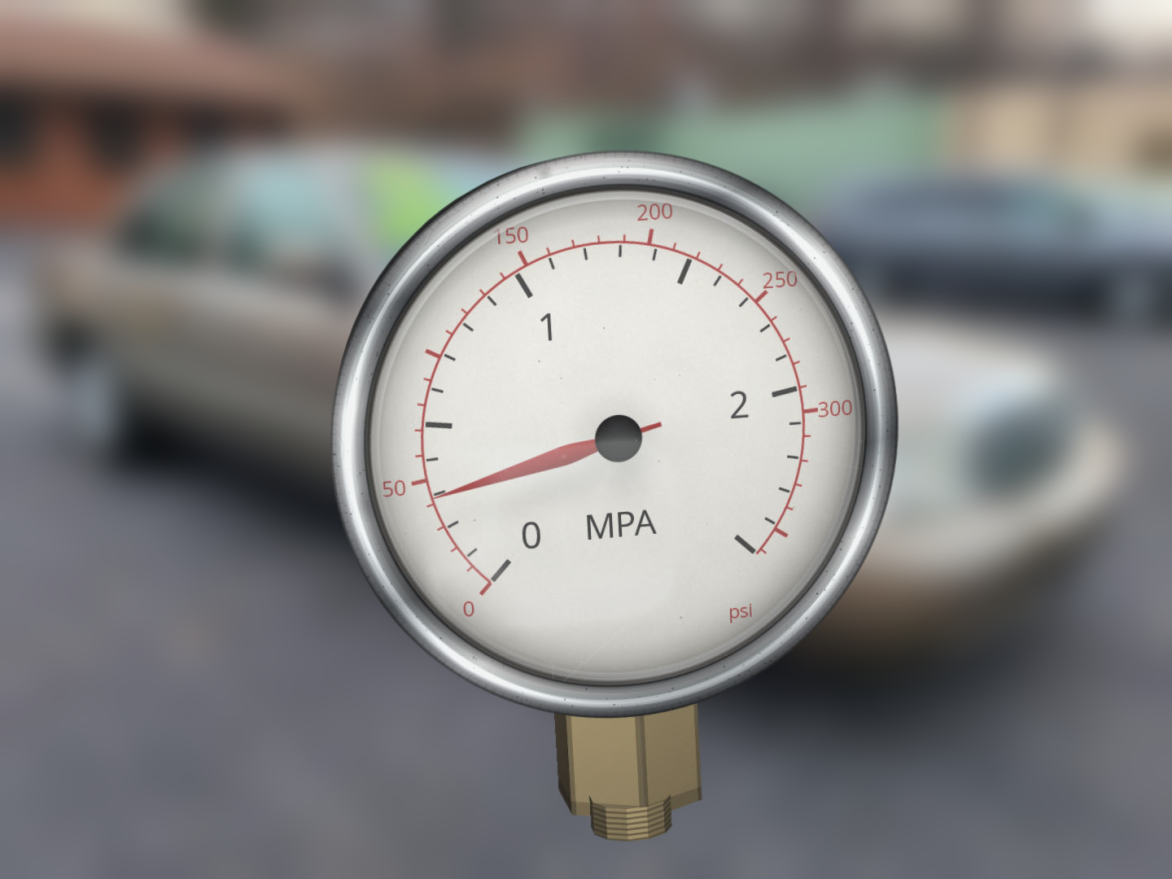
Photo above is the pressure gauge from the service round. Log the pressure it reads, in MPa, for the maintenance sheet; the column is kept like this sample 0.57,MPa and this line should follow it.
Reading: 0.3,MPa
